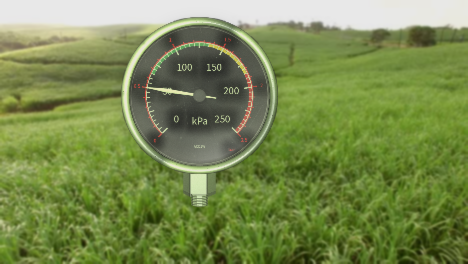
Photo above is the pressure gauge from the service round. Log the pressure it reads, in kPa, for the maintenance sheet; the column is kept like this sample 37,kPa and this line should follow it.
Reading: 50,kPa
